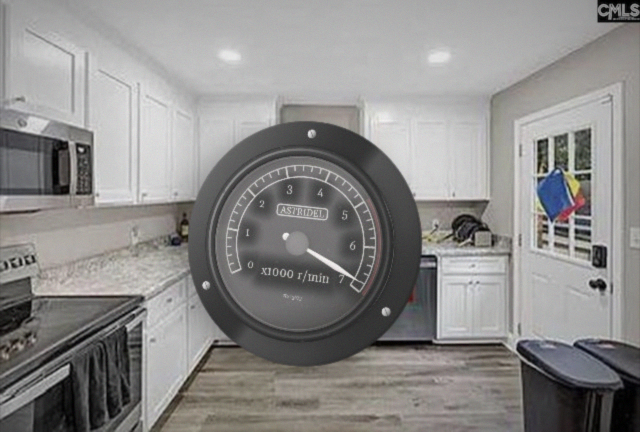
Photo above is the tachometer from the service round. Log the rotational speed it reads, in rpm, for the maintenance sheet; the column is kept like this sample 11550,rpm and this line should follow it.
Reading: 6800,rpm
